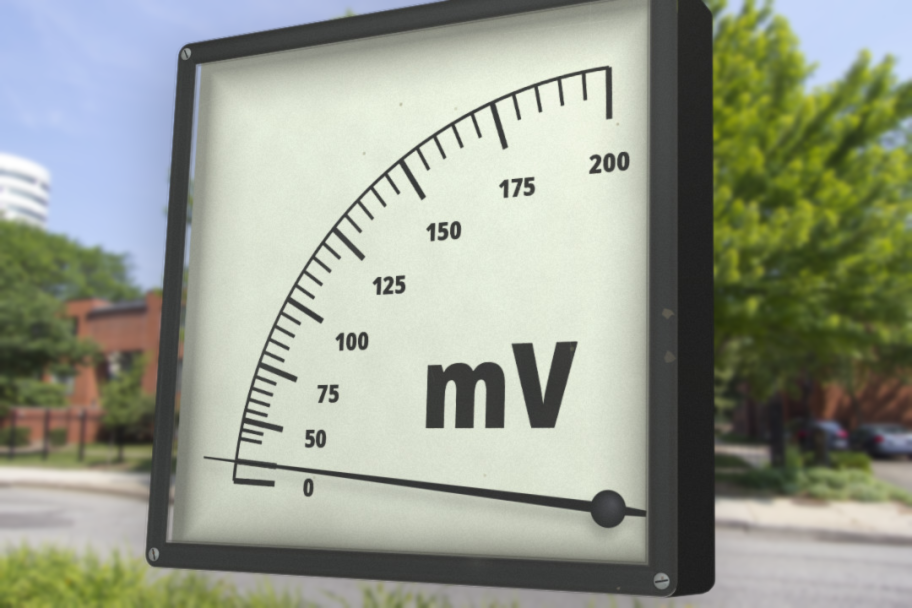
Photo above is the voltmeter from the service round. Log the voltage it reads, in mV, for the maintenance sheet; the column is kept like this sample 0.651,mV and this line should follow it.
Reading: 25,mV
